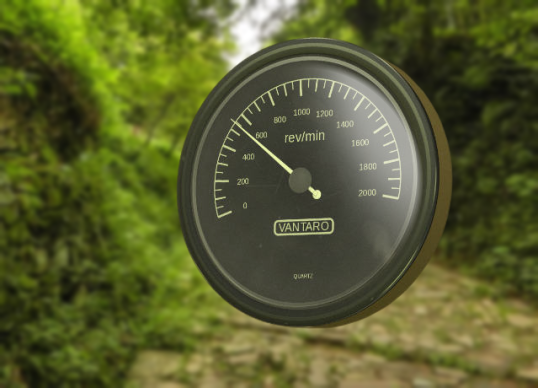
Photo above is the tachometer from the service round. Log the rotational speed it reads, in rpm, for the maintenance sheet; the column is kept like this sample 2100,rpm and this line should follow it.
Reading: 550,rpm
